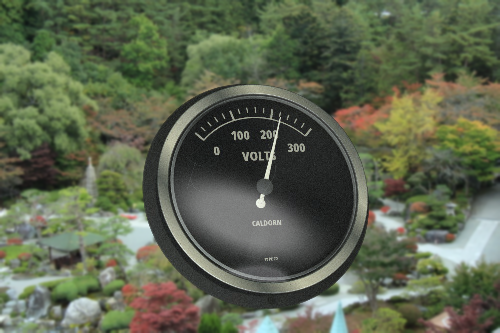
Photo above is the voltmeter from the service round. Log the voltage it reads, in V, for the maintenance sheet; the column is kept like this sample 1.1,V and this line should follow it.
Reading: 220,V
